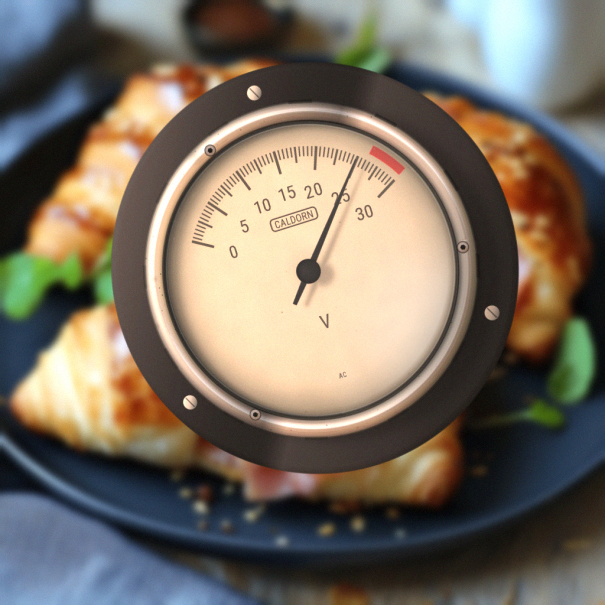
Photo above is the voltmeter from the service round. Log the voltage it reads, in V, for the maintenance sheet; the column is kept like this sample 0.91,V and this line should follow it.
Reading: 25,V
